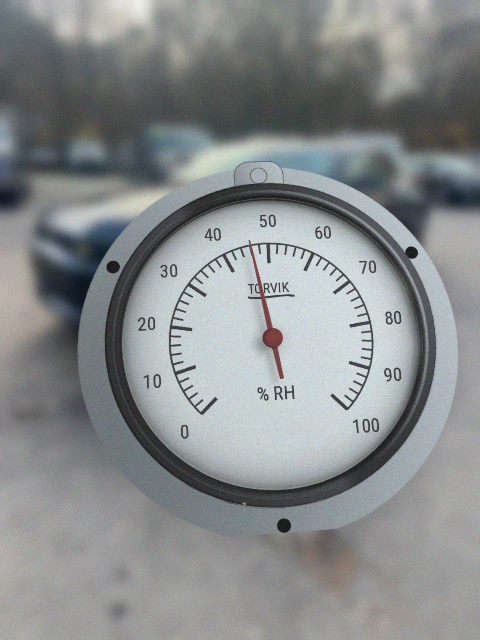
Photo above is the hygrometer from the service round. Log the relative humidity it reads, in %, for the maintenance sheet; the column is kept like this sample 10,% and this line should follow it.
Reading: 46,%
